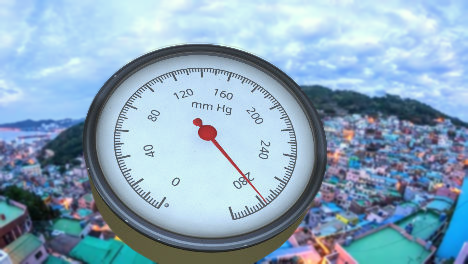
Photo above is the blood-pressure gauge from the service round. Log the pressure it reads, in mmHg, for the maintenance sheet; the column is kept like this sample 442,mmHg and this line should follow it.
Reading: 280,mmHg
